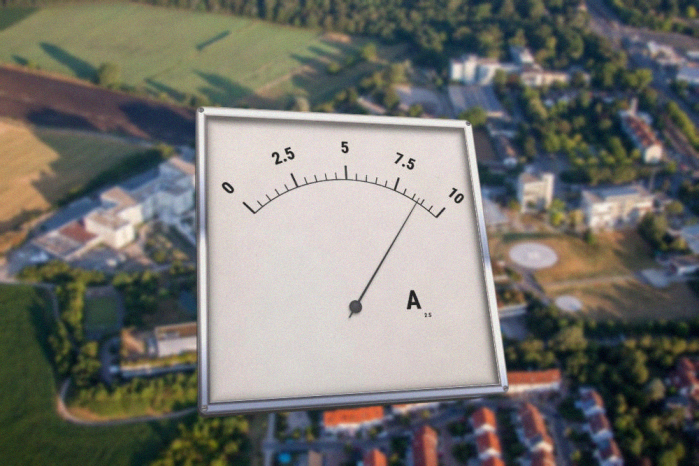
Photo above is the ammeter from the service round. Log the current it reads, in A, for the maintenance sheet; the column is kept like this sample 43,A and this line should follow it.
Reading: 8.75,A
